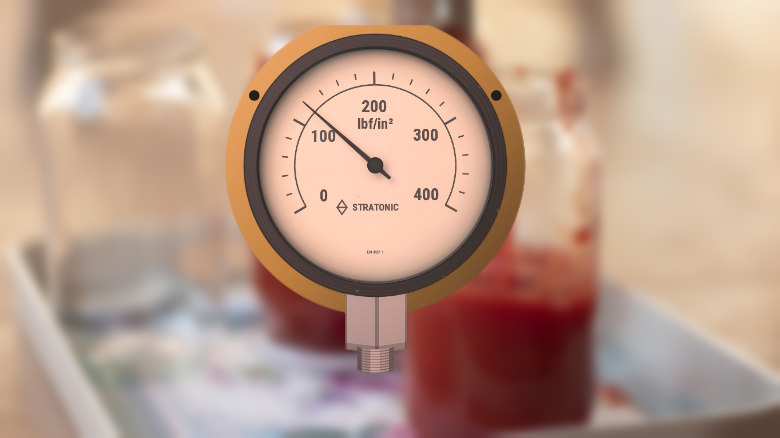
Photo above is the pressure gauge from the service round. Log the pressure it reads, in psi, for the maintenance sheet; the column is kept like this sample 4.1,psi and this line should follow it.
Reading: 120,psi
